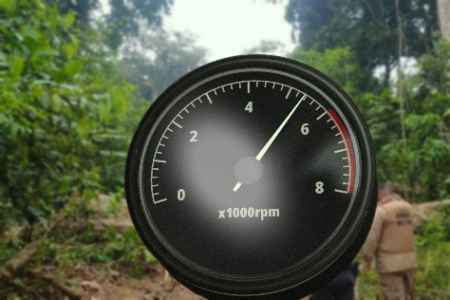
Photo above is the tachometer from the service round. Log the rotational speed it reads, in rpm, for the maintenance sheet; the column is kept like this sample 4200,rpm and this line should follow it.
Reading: 5400,rpm
